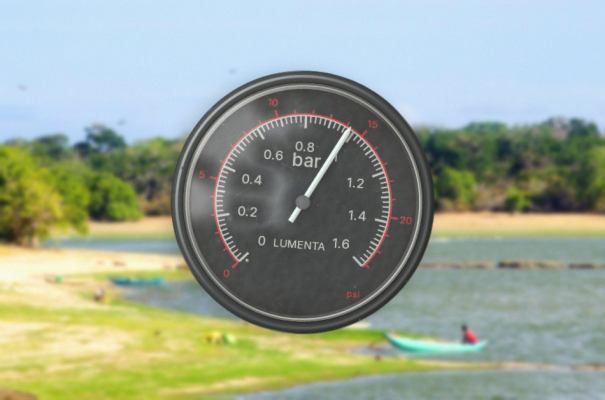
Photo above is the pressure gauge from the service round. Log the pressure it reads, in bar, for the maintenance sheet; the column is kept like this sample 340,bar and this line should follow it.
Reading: 0.98,bar
